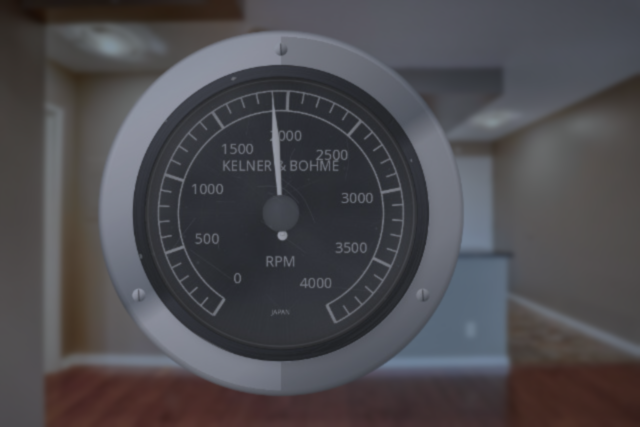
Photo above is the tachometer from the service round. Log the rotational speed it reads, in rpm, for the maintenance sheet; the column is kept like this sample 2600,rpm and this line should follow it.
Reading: 1900,rpm
